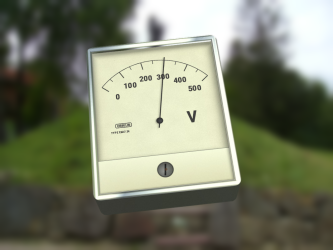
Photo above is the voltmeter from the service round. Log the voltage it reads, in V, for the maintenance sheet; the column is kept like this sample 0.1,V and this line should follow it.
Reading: 300,V
